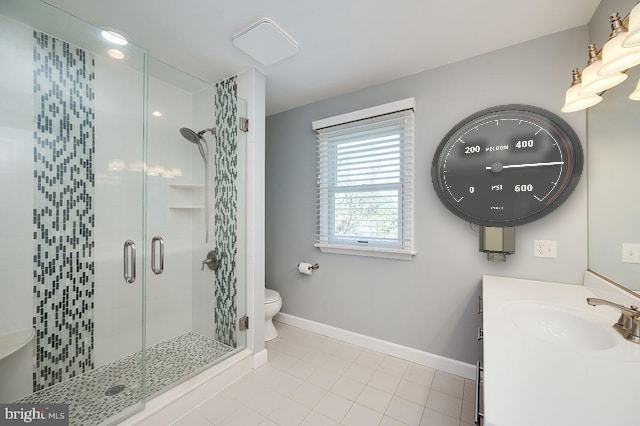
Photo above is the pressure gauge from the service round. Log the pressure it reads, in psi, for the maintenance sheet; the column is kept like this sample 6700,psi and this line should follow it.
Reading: 500,psi
